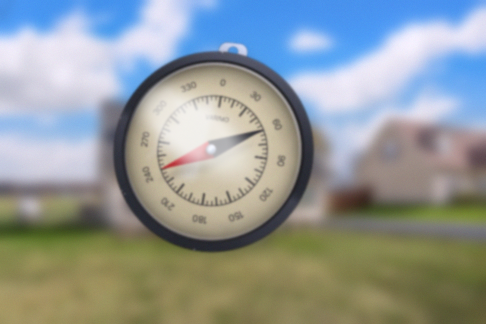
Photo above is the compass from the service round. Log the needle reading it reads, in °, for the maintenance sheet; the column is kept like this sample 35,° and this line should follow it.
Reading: 240,°
